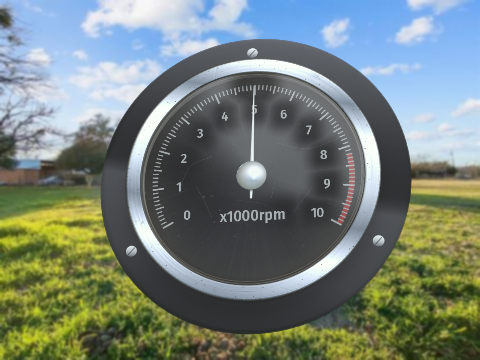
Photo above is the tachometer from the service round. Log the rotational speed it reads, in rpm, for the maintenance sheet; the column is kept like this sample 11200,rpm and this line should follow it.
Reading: 5000,rpm
